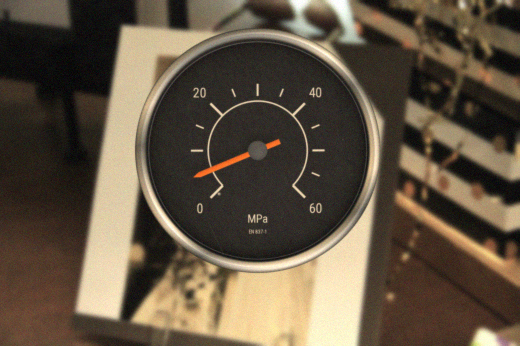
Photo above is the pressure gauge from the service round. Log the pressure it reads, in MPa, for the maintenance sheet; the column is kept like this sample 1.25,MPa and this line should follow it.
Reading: 5,MPa
